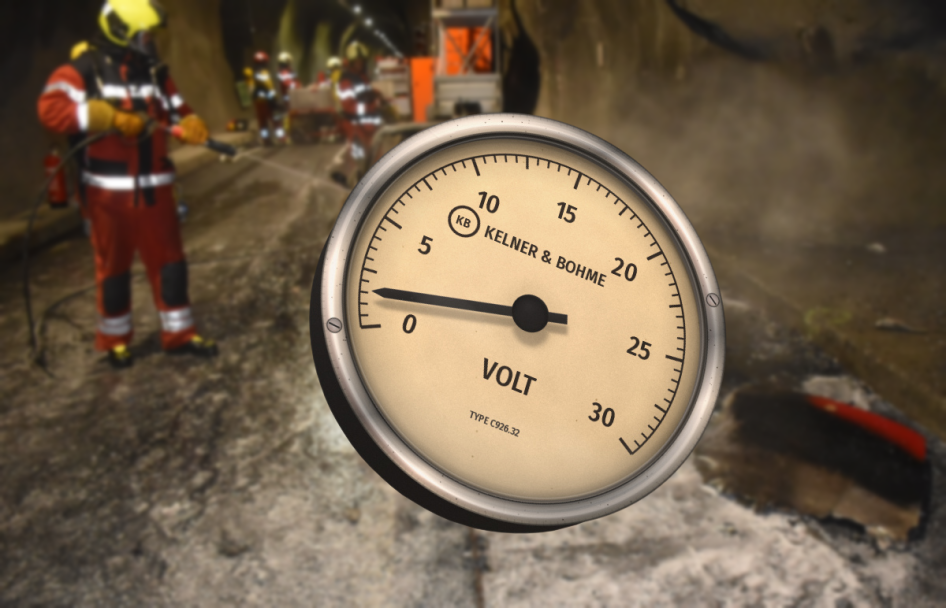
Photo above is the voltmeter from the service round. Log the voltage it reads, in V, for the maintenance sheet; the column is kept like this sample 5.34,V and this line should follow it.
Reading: 1.5,V
